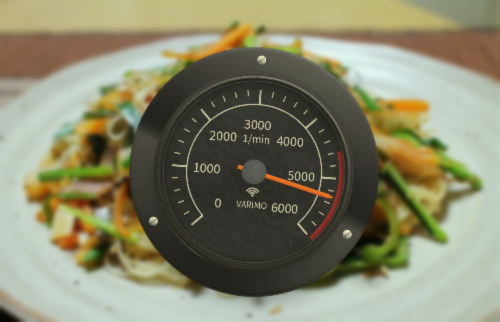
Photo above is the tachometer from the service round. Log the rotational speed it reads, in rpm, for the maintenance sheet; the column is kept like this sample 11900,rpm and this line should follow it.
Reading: 5300,rpm
